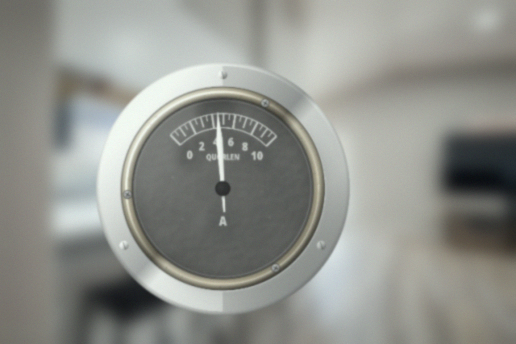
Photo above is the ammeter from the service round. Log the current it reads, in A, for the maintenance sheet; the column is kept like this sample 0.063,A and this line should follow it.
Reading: 4.5,A
